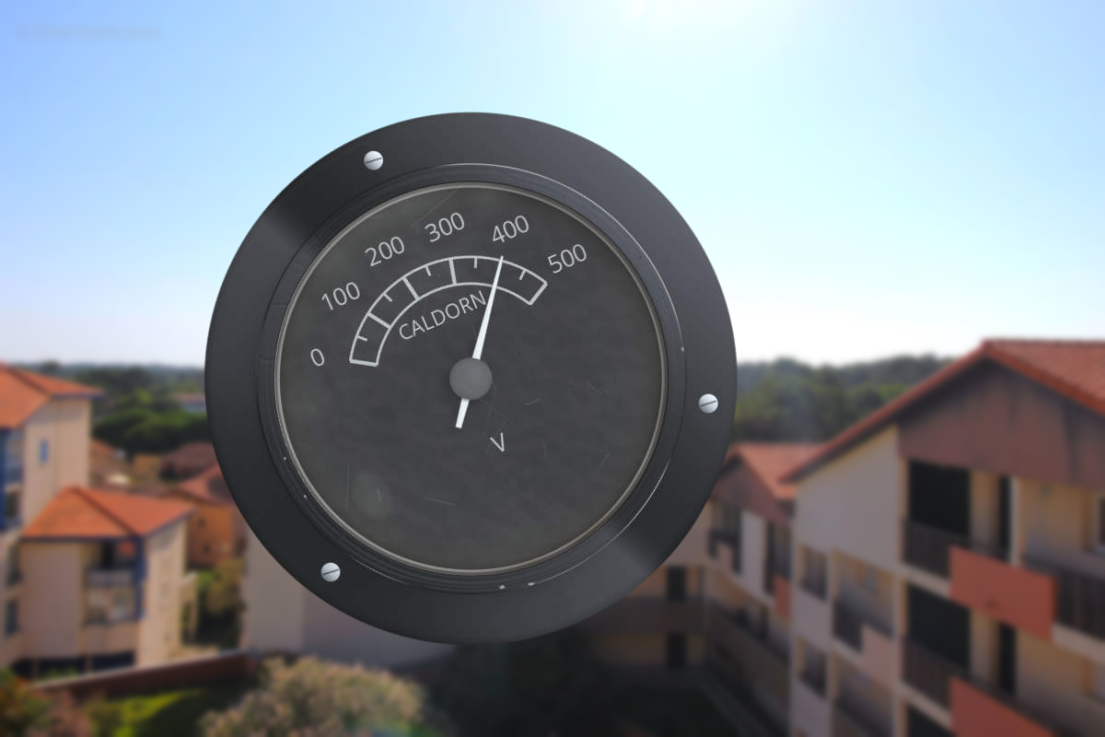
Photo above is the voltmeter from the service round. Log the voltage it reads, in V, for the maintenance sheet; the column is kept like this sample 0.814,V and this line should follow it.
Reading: 400,V
